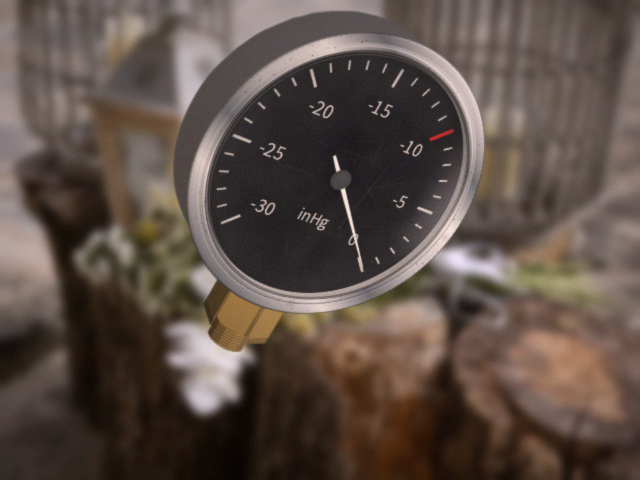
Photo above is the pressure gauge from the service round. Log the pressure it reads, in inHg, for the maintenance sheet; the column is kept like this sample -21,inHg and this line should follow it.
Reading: 0,inHg
